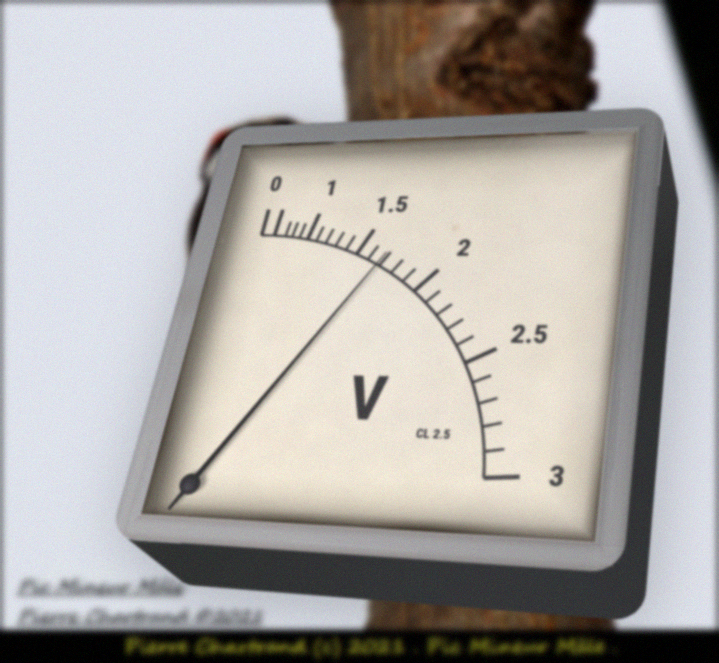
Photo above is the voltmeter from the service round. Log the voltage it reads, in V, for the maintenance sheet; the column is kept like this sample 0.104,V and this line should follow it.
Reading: 1.7,V
